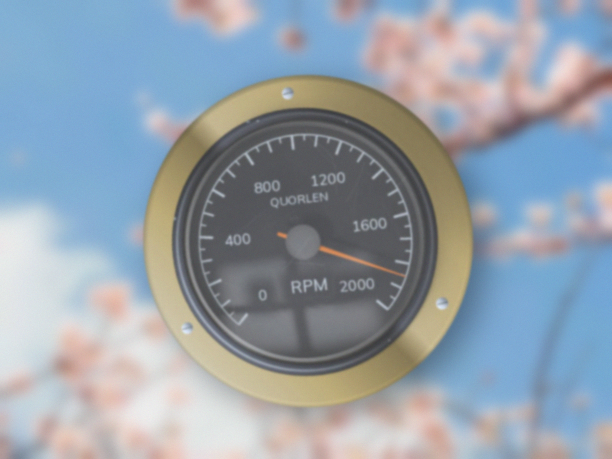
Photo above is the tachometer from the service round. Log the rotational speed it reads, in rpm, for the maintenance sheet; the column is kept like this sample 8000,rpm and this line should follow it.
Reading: 1850,rpm
